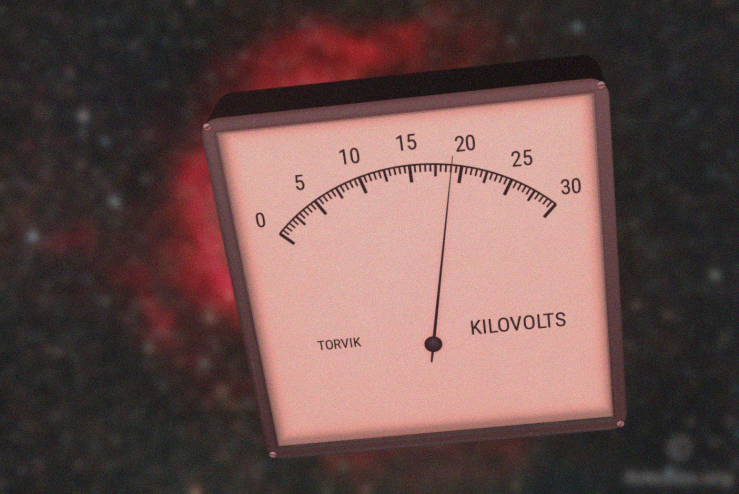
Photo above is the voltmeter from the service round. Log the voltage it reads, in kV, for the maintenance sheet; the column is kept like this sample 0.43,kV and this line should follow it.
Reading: 19,kV
